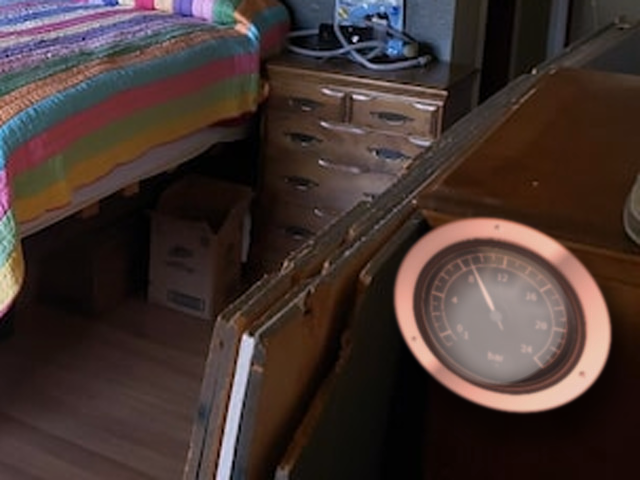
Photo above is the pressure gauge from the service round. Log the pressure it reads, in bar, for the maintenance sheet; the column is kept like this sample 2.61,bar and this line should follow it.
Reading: 9,bar
